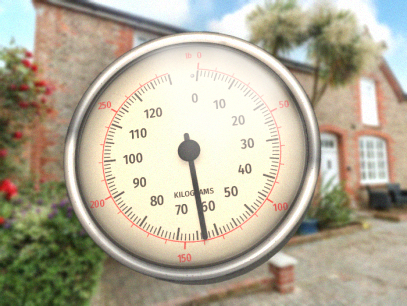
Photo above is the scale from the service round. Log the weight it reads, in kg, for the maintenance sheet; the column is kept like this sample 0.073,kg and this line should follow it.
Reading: 63,kg
